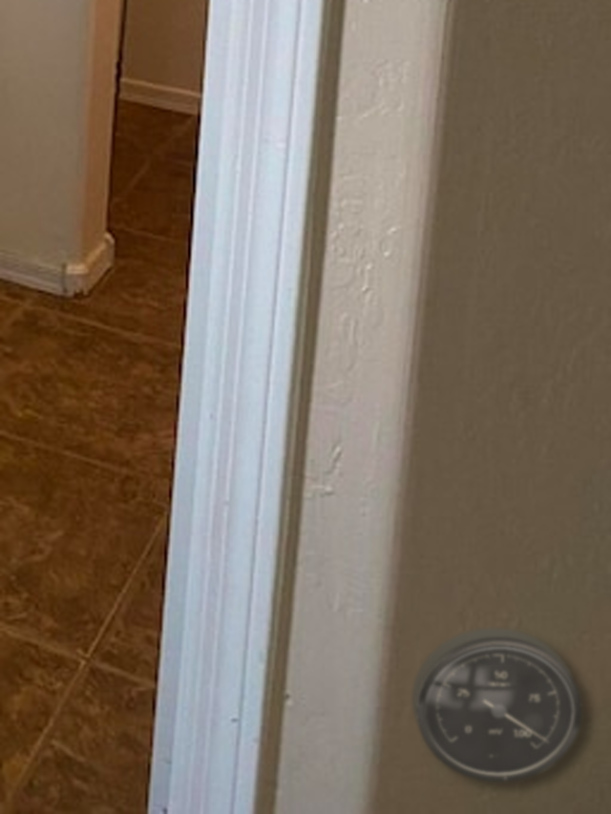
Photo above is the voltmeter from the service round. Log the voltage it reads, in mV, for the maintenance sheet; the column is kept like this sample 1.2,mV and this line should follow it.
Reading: 95,mV
